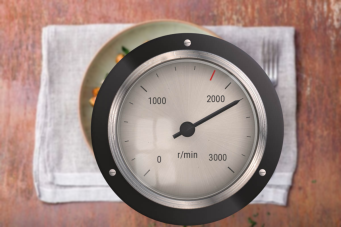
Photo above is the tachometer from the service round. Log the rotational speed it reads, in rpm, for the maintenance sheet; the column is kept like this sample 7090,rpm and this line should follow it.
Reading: 2200,rpm
